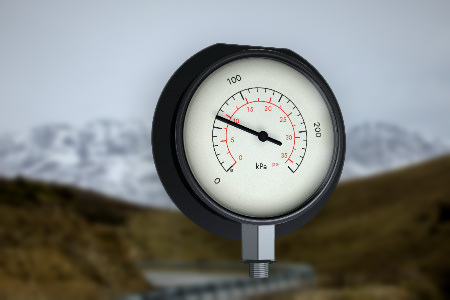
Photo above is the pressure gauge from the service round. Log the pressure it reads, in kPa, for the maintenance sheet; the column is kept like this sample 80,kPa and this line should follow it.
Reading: 60,kPa
